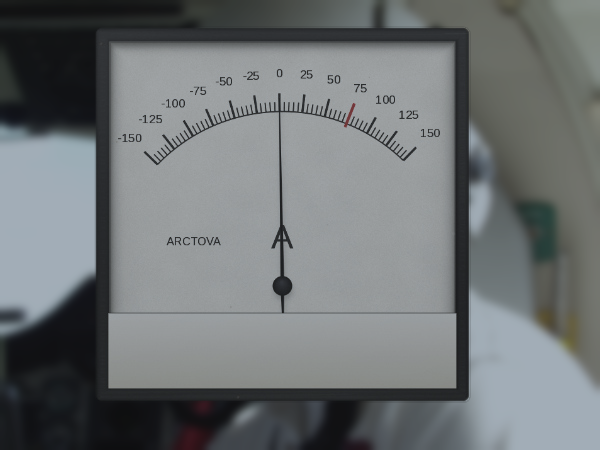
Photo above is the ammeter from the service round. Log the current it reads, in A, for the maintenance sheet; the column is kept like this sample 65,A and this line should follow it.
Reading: 0,A
